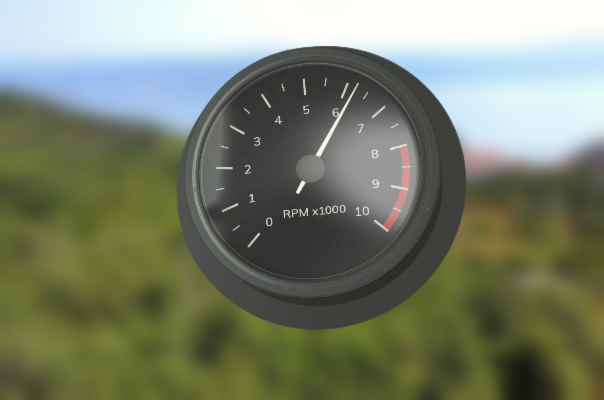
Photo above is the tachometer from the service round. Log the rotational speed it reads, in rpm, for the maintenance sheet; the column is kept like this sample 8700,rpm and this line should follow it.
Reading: 6250,rpm
